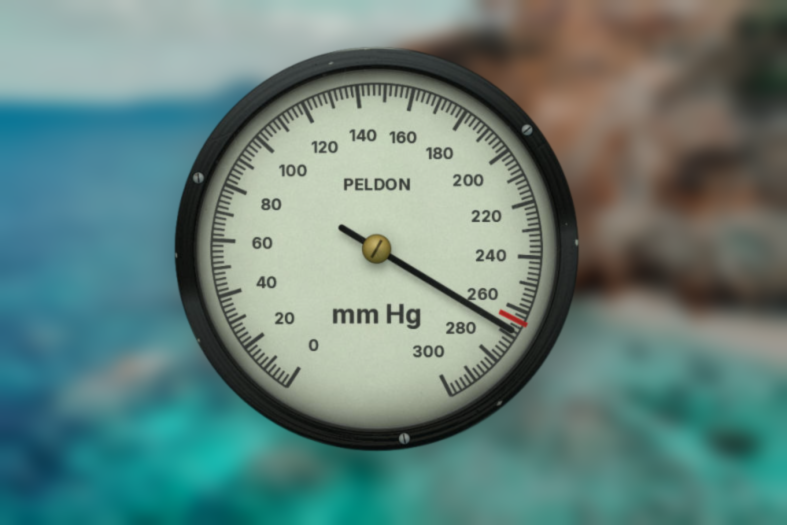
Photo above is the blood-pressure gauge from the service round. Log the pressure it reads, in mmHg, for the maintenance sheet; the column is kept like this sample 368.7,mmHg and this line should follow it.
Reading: 268,mmHg
